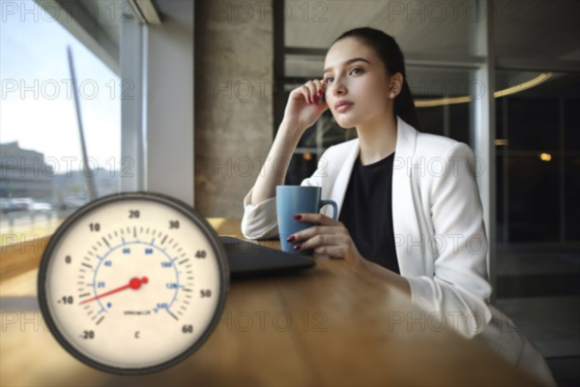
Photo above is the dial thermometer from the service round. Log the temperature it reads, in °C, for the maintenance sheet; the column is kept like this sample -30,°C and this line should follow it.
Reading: -12,°C
